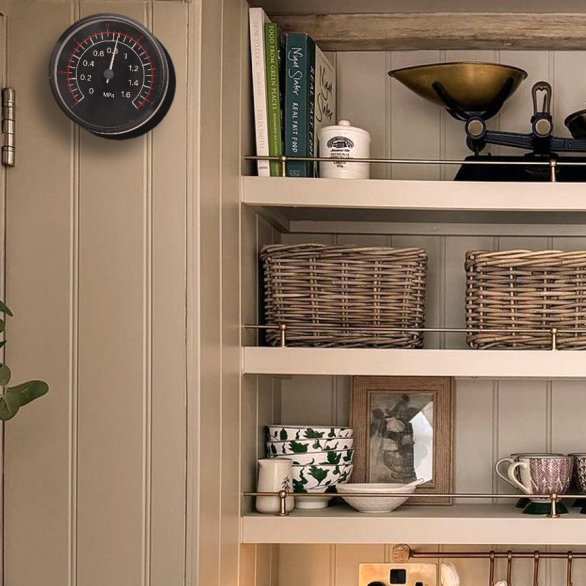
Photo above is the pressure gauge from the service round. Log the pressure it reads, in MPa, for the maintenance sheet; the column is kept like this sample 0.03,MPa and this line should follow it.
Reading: 0.85,MPa
